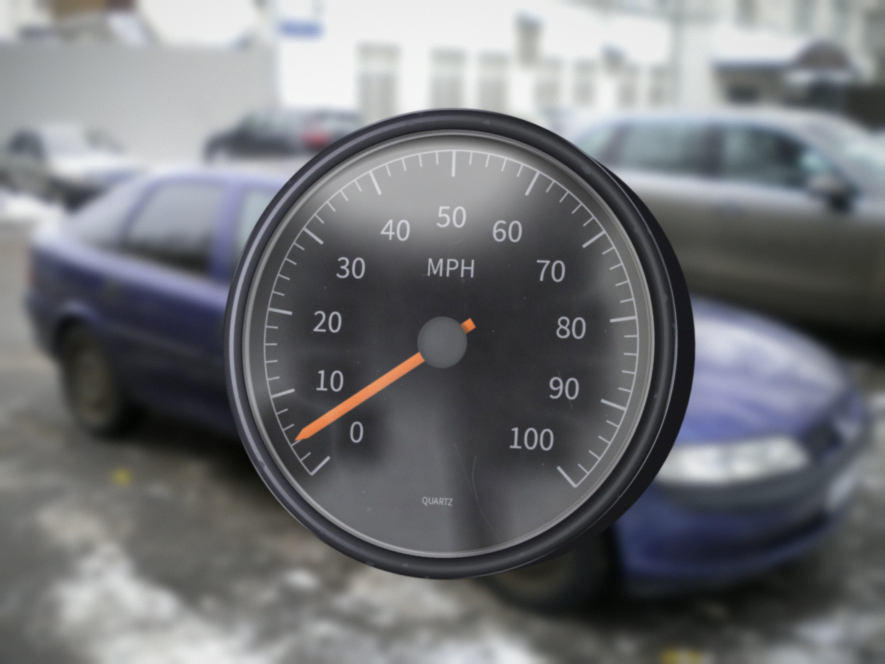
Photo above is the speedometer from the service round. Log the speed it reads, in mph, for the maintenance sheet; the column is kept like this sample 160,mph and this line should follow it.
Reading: 4,mph
